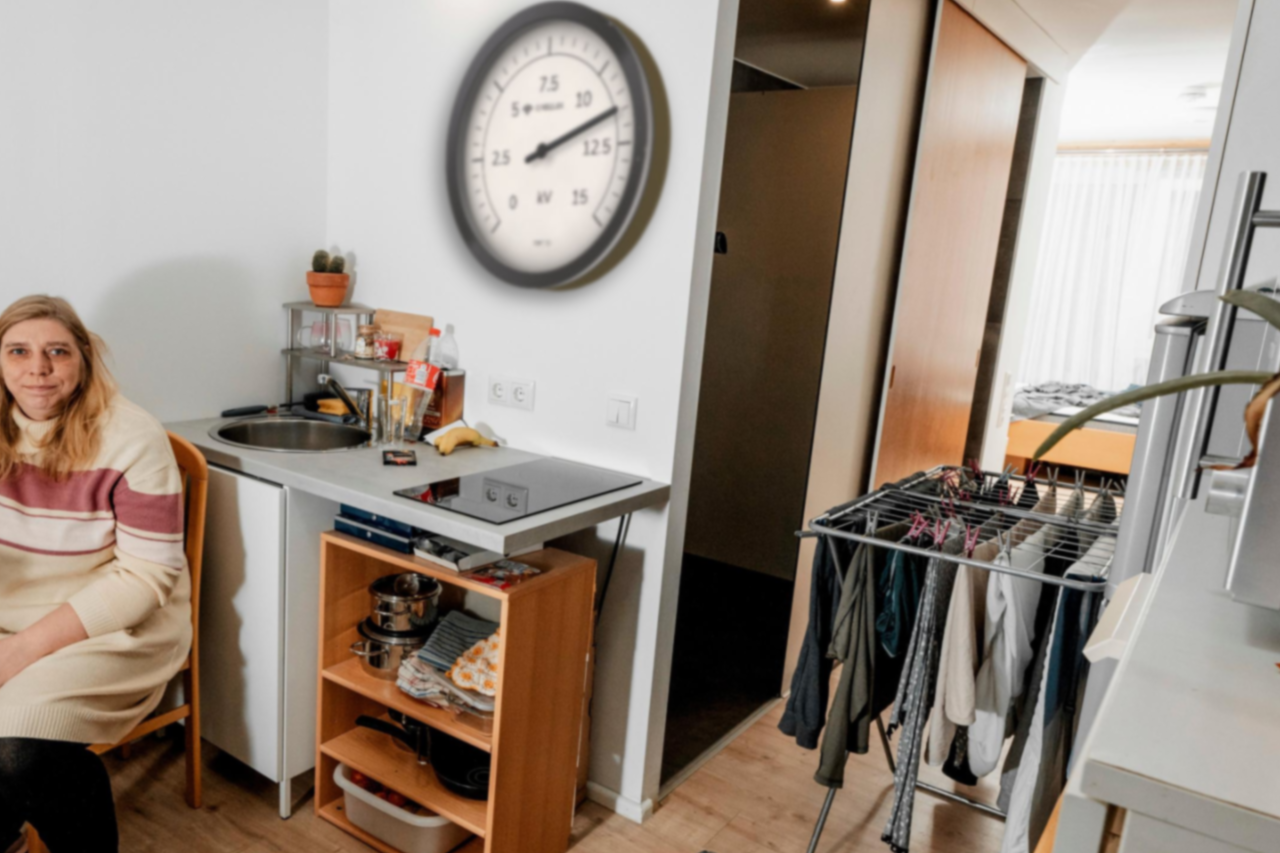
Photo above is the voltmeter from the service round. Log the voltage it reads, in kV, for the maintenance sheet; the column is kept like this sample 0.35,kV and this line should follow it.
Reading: 11.5,kV
